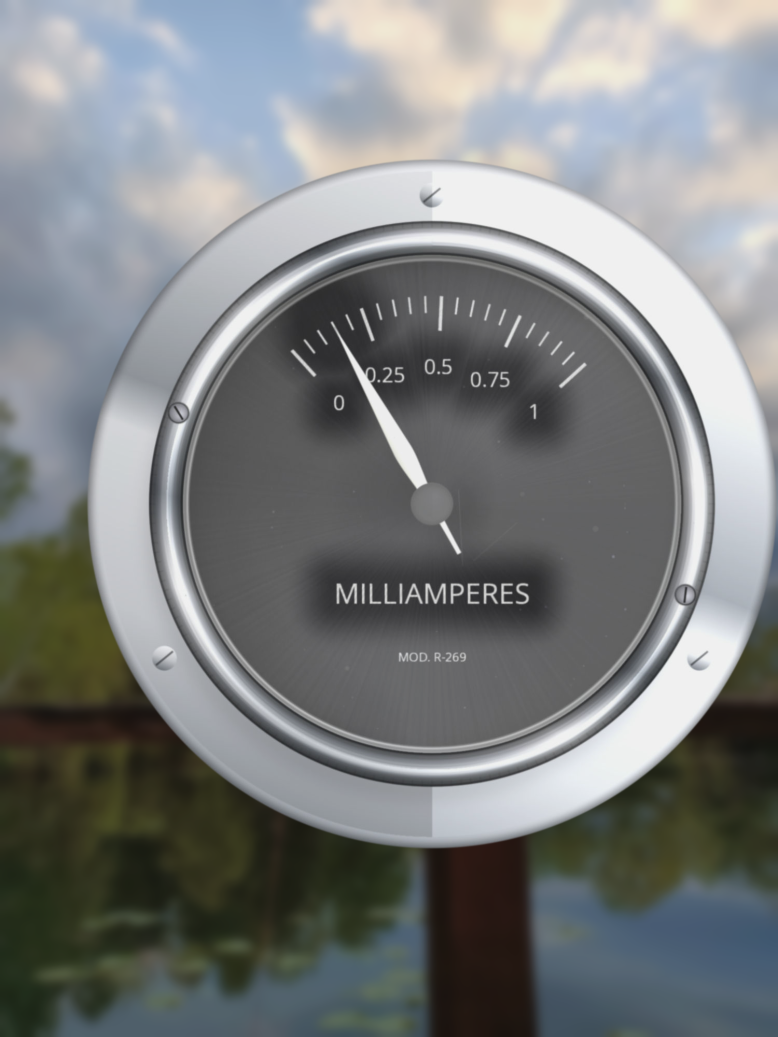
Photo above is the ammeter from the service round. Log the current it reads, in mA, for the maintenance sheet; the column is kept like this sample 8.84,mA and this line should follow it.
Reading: 0.15,mA
